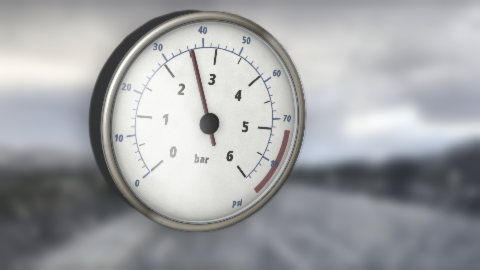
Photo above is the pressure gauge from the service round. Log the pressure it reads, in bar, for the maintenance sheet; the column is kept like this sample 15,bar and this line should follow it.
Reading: 2.5,bar
